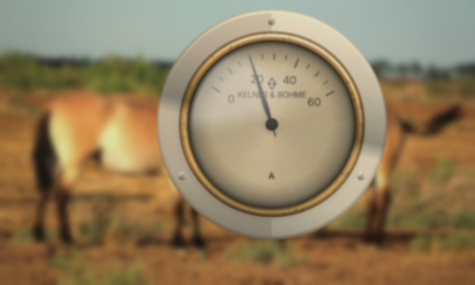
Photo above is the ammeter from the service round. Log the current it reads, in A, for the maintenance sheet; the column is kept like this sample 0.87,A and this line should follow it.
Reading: 20,A
